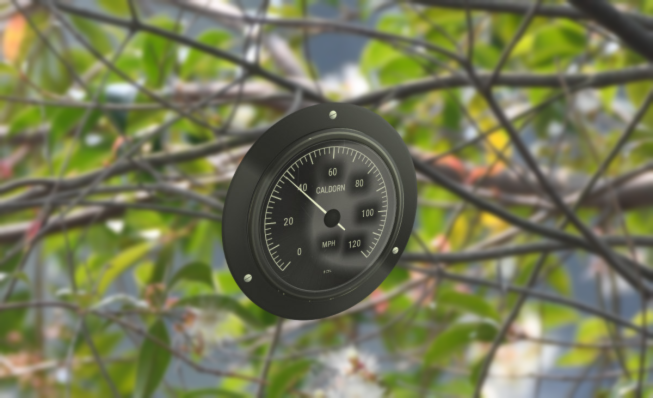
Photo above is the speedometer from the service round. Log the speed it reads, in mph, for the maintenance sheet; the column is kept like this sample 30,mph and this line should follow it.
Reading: 38,mph
